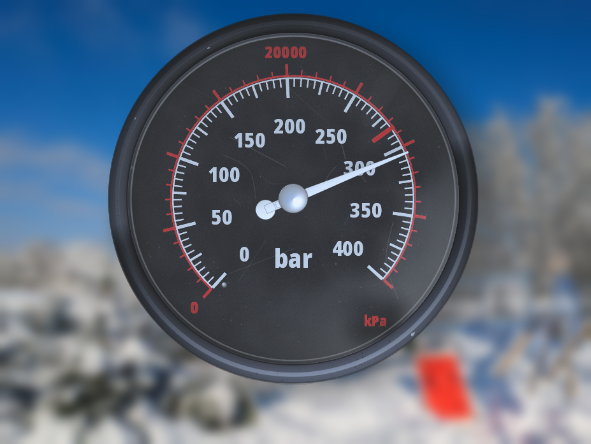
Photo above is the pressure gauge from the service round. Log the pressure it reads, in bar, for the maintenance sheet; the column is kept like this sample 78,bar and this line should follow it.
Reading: 305,bar
